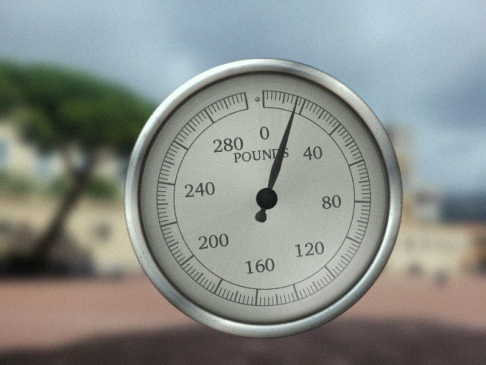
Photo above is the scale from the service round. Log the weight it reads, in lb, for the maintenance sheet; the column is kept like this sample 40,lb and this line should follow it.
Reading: 16,lb
